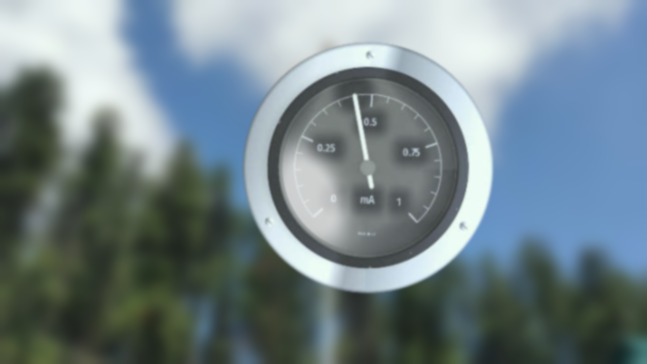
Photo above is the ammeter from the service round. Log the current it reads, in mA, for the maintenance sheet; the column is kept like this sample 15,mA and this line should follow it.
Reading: 0.45,mA
